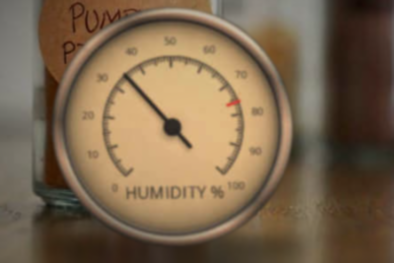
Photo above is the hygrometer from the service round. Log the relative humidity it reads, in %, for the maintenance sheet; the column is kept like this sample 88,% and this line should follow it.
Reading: 35,%
